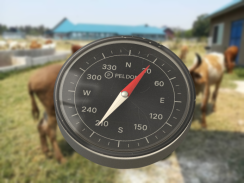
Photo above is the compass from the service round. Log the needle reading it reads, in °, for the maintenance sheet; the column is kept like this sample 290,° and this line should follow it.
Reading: 30,°
